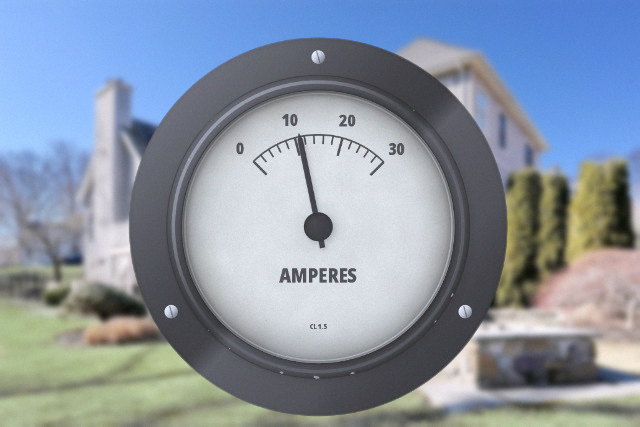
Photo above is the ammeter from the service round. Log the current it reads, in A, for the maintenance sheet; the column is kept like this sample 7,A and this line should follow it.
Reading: 11,A
